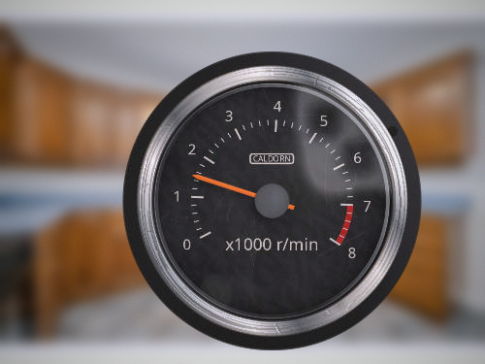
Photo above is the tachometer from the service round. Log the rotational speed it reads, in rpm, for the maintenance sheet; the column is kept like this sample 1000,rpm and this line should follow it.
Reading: 1500,rpm
